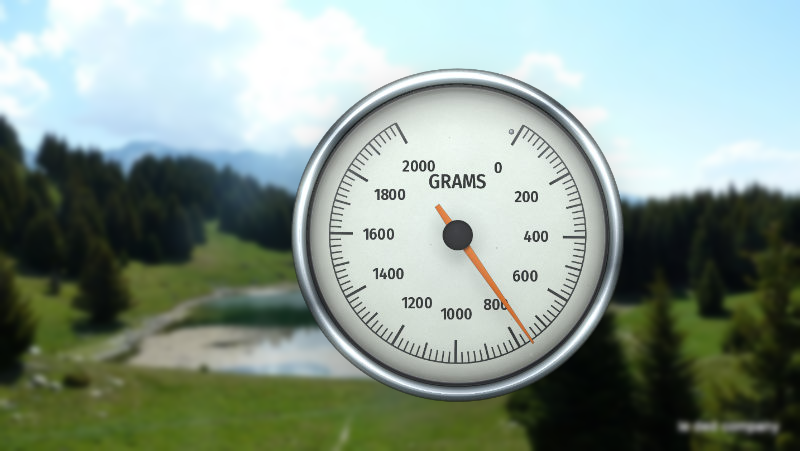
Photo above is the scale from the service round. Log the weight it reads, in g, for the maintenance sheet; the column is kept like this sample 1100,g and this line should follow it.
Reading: 760,g
